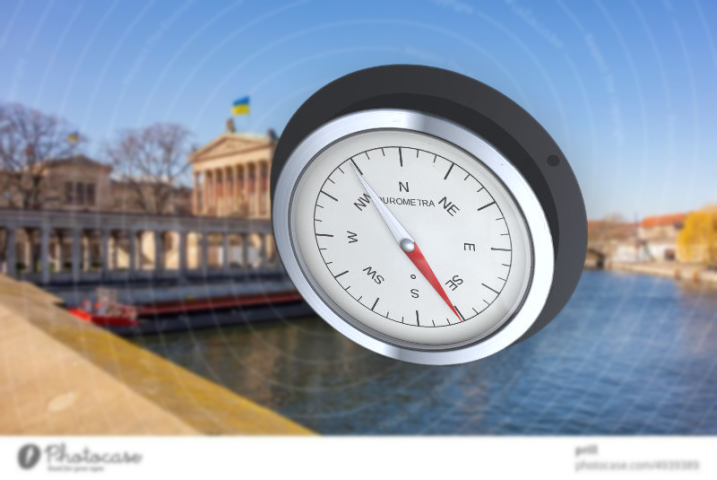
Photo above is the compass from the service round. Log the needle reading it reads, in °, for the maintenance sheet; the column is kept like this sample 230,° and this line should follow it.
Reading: 150,°
